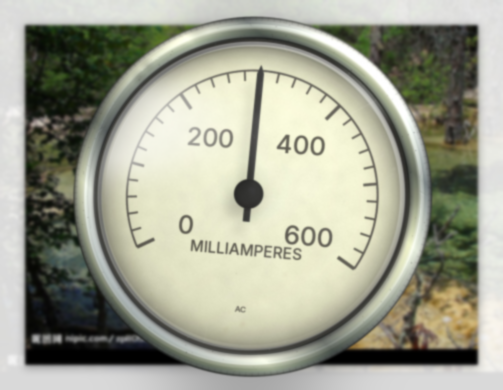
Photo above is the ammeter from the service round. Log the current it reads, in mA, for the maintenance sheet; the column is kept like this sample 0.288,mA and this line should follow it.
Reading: 300,mA
